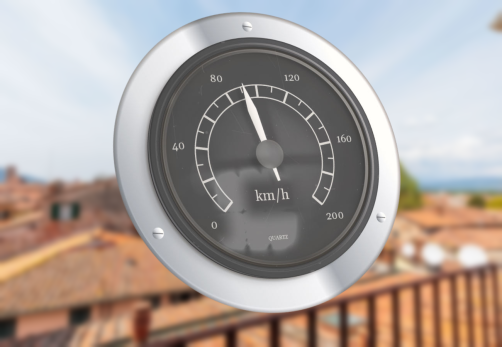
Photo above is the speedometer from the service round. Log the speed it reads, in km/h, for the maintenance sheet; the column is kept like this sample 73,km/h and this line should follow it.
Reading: 90,km/h
